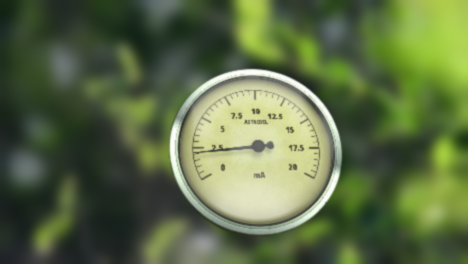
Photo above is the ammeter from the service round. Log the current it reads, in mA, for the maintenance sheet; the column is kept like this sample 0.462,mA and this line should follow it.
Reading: 2,mA
